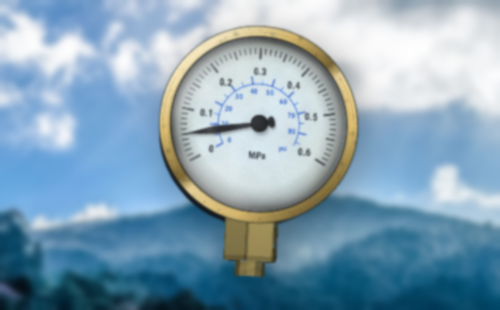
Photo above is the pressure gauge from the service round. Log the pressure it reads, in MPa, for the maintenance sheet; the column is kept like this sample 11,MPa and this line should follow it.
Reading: 0.05,MPa
